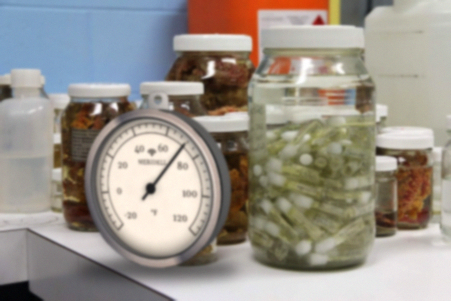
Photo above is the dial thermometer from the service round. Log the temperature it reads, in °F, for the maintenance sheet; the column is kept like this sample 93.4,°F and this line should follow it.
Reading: 72,°F
